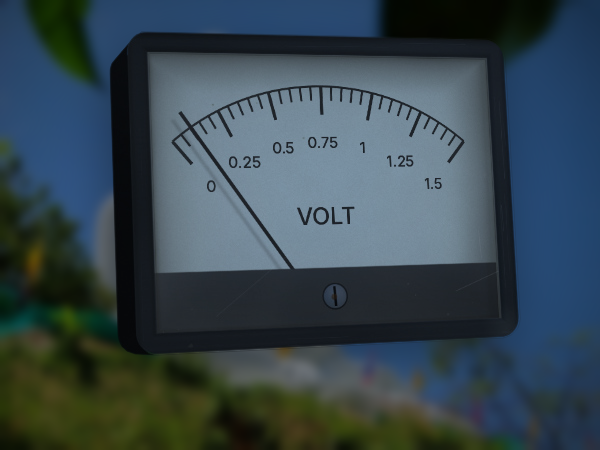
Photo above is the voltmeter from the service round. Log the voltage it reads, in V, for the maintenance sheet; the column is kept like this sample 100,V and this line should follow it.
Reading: 0.1,V
